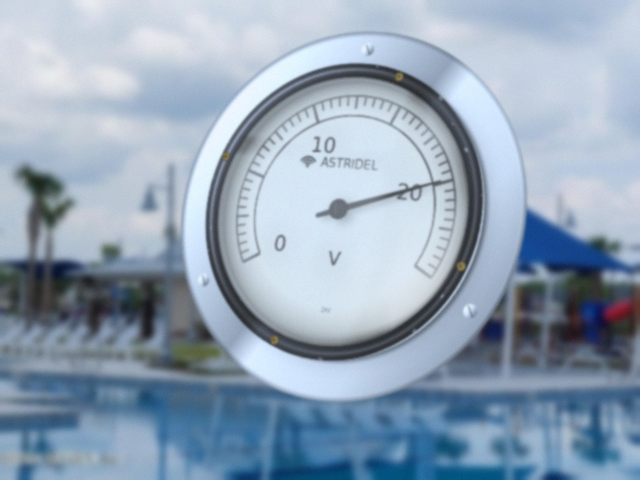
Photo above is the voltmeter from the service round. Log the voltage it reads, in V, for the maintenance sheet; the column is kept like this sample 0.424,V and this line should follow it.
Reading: 20,V
